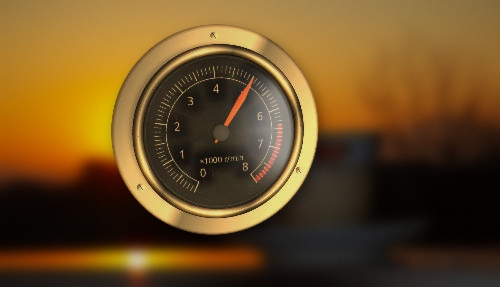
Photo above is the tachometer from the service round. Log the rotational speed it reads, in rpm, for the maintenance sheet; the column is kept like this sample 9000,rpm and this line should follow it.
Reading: 5000,rpm
